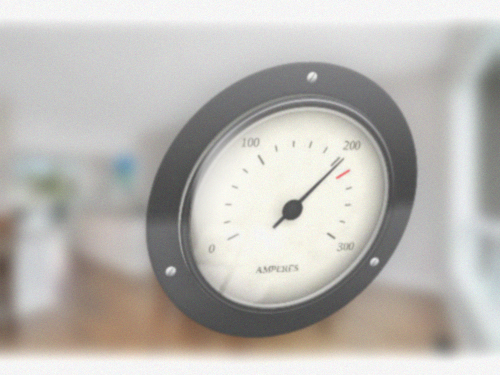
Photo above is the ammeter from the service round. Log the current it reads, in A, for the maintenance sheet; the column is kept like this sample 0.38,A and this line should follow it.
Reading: 200,A
